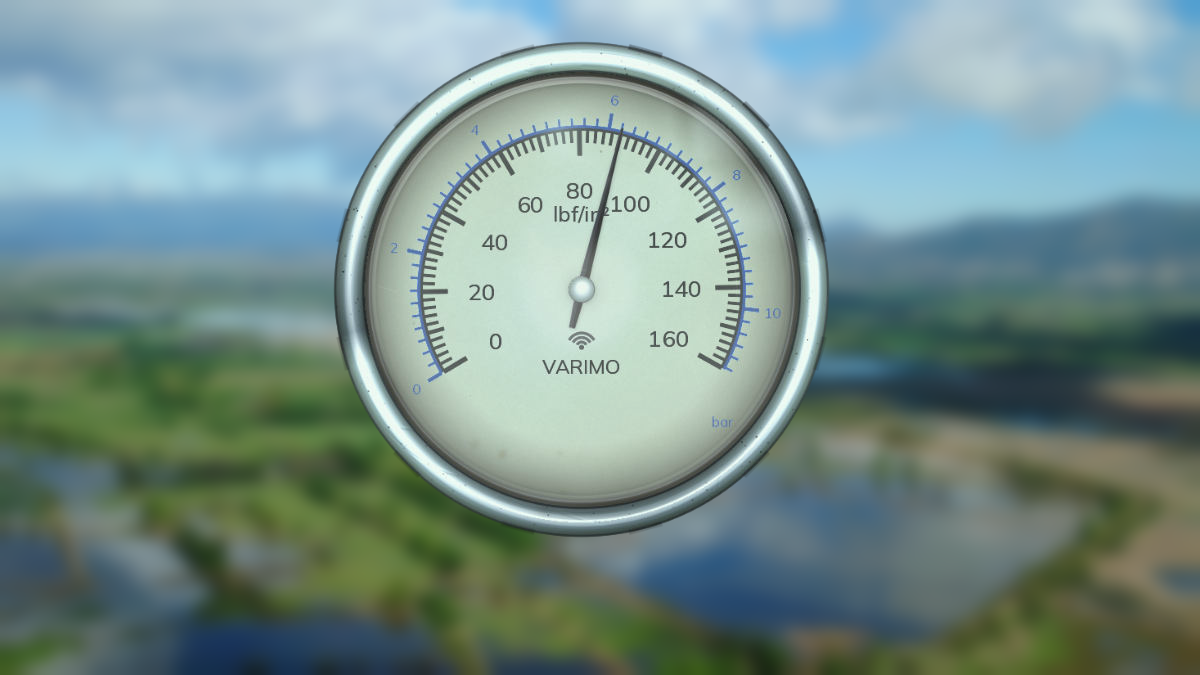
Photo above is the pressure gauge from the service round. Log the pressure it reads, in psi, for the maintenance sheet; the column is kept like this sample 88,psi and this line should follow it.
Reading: 90,psi
